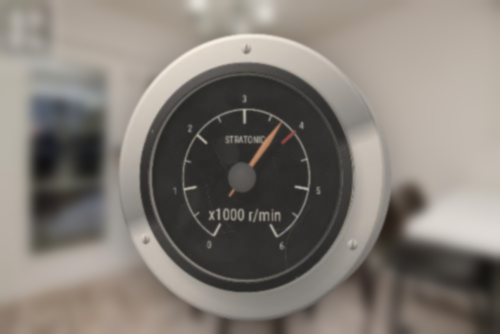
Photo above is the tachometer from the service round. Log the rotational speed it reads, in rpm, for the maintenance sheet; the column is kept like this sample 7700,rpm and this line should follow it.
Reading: 3750,rpm
